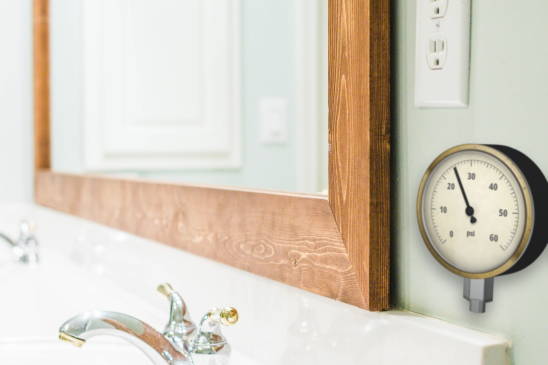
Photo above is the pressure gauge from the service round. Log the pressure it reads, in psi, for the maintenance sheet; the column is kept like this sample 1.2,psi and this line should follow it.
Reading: 25,psi
